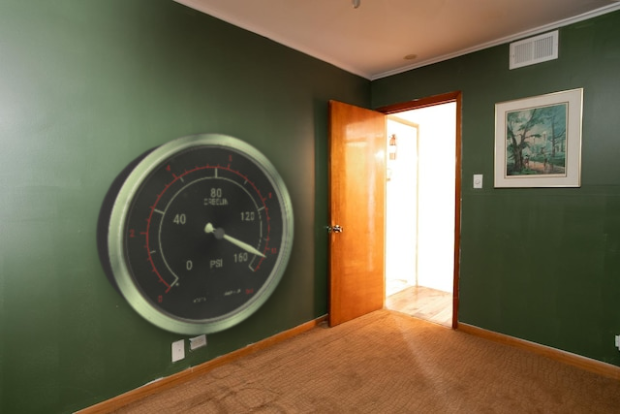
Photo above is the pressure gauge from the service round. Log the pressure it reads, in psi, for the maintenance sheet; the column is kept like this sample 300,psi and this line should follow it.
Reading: 150,psi
